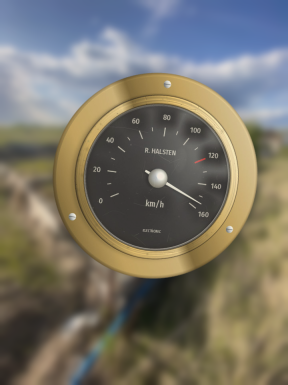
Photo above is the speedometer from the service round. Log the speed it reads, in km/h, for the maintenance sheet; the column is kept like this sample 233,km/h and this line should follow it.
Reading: 155,km/h
